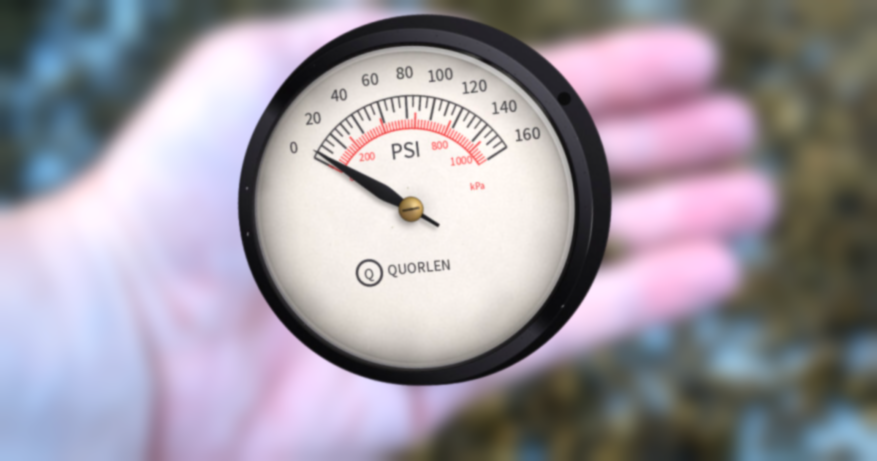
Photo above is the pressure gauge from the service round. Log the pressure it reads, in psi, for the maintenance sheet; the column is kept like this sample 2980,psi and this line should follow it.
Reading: 5,psi
